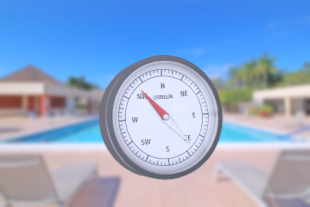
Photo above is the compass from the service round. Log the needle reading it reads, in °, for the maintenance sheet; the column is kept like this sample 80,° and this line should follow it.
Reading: 320,°
